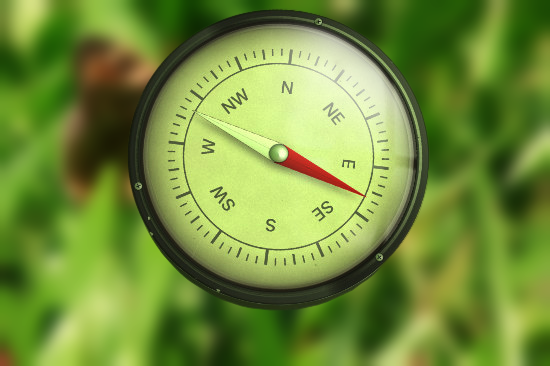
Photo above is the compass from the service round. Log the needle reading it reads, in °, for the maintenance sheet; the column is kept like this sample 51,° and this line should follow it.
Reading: 110,°
